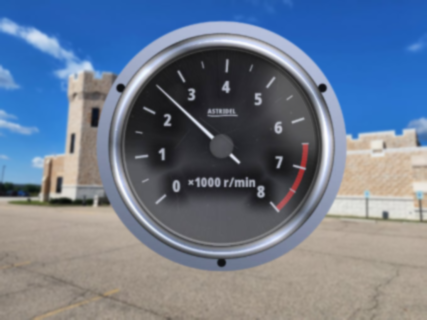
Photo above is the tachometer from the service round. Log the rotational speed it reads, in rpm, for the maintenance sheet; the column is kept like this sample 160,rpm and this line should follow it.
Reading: 2500,rpm
